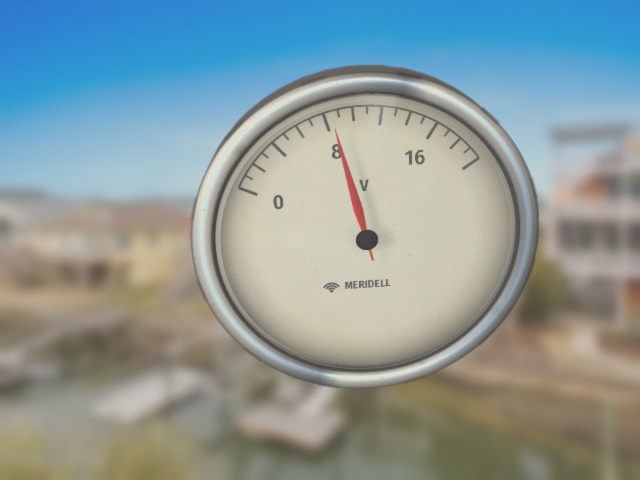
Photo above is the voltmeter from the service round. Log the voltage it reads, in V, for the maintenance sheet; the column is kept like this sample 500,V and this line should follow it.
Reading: 8.5,V
